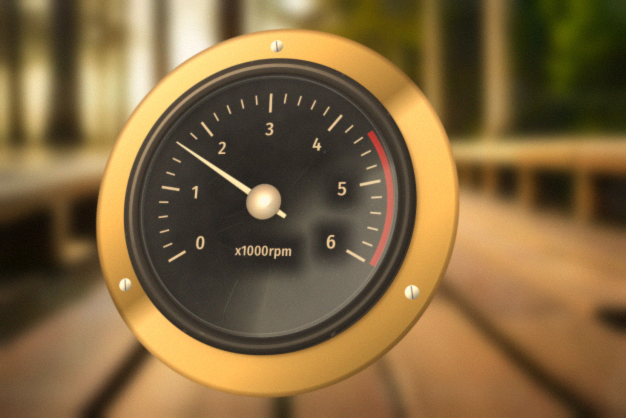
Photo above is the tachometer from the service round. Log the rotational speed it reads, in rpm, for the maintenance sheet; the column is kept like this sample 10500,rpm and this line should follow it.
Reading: 1600,rpm
